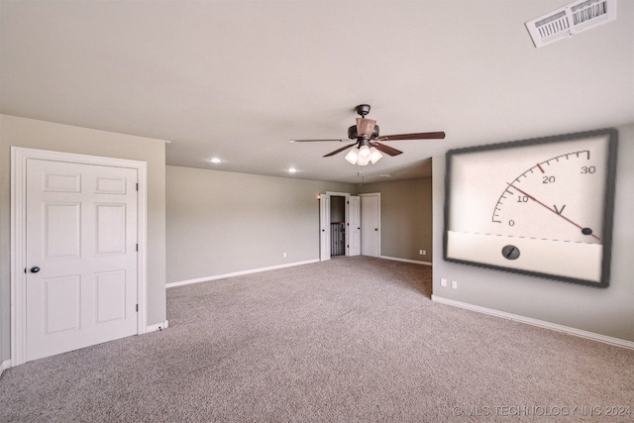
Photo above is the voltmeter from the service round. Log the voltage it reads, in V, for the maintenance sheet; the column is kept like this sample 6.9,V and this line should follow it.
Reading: 12,V
